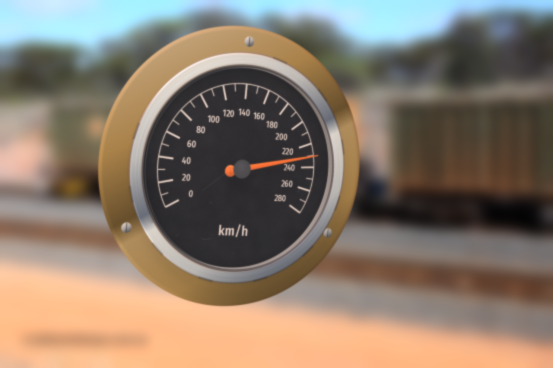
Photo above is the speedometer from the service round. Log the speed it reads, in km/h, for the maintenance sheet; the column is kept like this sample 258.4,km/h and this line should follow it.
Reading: 230,km/h
